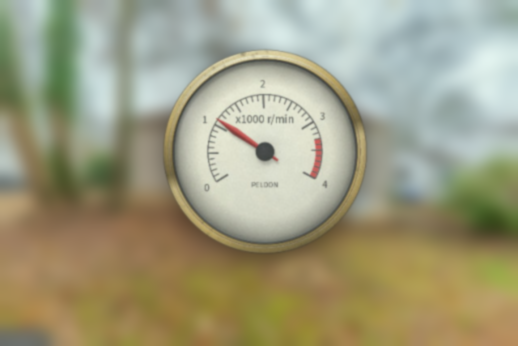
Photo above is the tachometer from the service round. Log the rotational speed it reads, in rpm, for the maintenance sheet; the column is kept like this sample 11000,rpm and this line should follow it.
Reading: 1100,rpm
